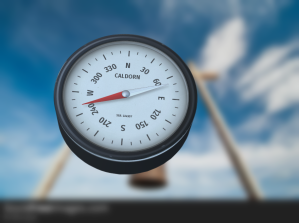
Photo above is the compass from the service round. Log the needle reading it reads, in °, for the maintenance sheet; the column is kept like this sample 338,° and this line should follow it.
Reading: 250,°
